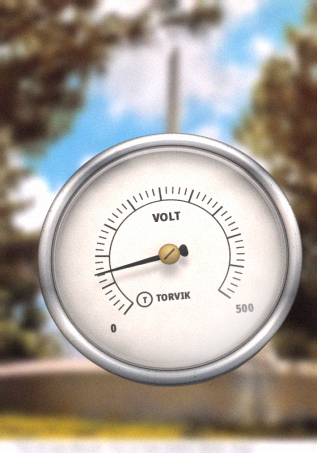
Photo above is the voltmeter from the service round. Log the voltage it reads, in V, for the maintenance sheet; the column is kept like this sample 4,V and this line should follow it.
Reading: 70,V
